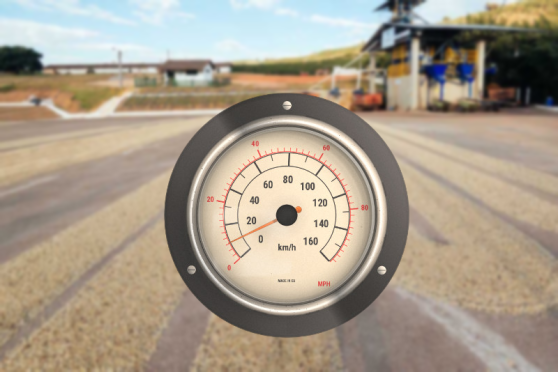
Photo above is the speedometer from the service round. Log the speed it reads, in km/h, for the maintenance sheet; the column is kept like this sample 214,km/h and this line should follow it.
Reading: 10,km/h
